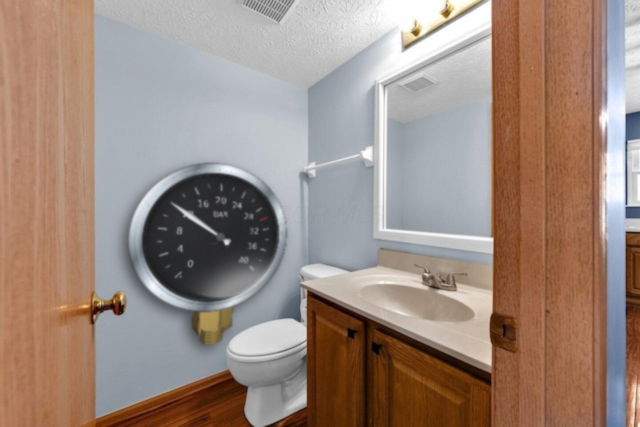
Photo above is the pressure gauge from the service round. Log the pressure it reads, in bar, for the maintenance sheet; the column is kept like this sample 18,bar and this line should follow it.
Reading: 12,bar
